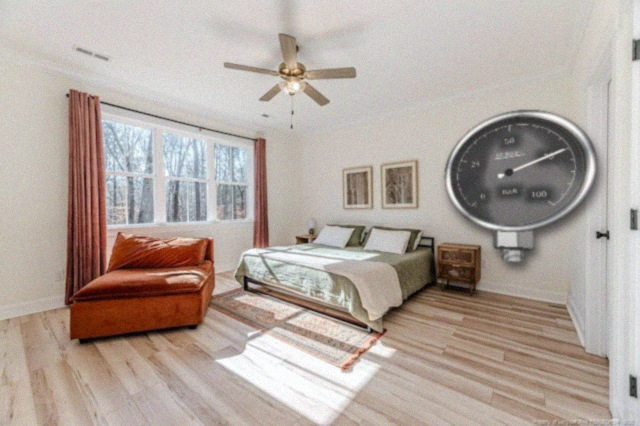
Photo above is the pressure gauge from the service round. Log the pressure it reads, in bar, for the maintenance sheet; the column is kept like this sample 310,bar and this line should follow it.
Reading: 75,bar
